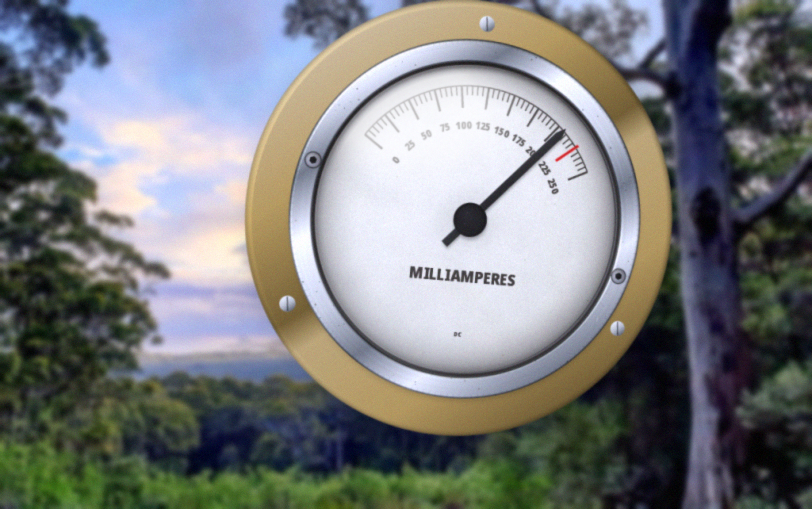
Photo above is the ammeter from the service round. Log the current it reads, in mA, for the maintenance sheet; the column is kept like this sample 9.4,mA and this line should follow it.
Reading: 205,mA
